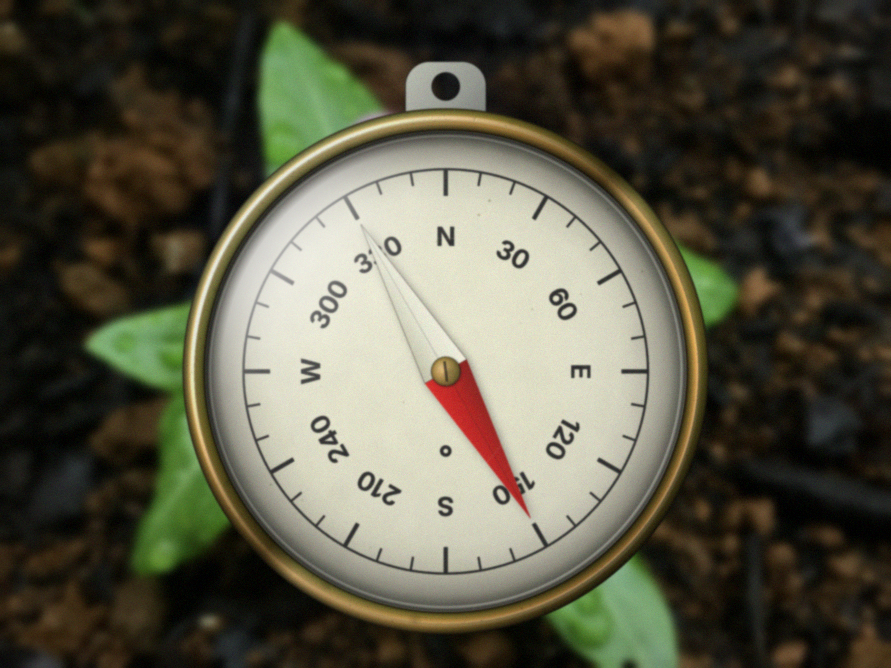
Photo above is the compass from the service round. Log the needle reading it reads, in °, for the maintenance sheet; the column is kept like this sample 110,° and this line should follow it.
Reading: 150,°
